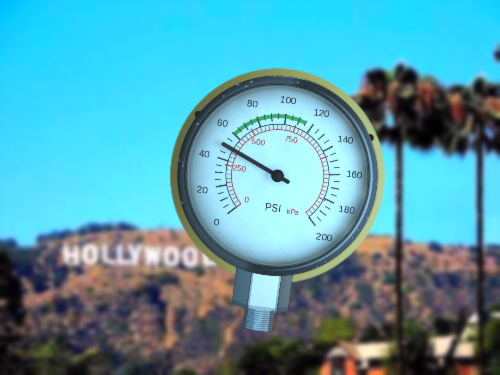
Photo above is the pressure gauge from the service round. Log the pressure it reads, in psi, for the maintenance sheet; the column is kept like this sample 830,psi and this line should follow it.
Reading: 50,psi
